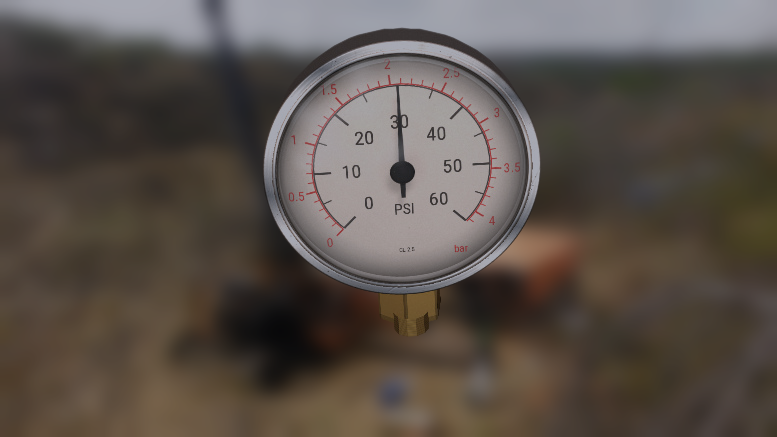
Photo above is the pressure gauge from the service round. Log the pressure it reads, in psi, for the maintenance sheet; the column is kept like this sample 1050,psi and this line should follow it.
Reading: 30,psi
